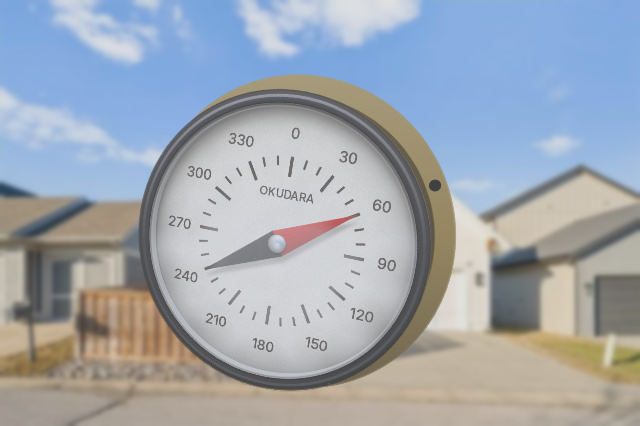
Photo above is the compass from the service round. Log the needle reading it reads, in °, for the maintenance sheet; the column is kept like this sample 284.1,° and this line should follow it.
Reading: 60,°
